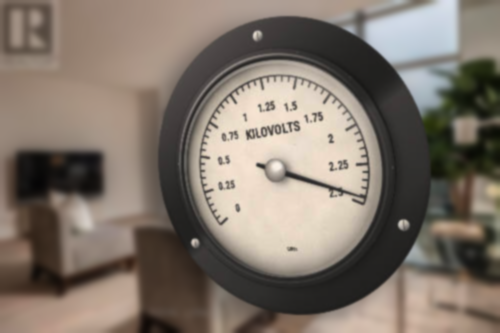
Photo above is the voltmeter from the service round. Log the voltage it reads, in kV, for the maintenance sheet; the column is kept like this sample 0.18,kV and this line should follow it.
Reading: 2.45,kV
